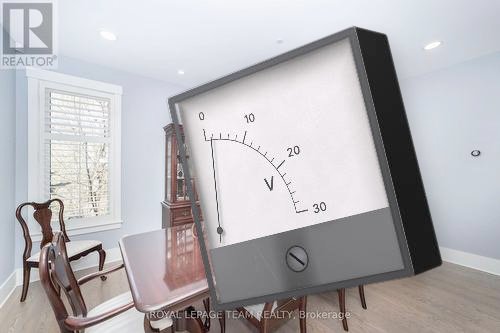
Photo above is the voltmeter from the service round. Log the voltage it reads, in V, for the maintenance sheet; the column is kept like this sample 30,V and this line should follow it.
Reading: 2,V
